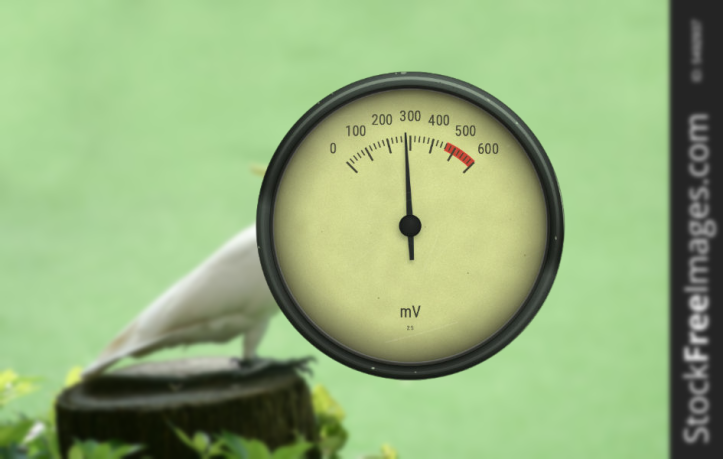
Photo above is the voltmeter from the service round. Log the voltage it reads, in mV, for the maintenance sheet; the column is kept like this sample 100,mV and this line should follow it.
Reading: 280,mV
